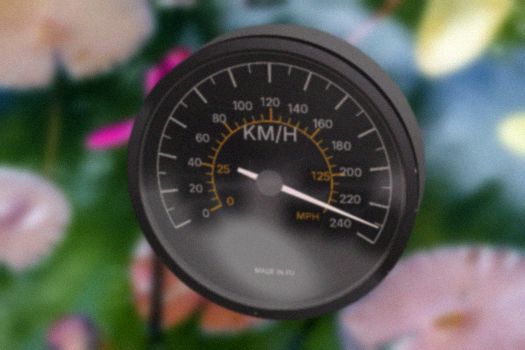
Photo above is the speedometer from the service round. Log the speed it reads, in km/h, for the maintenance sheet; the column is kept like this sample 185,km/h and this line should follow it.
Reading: 230,km/h
